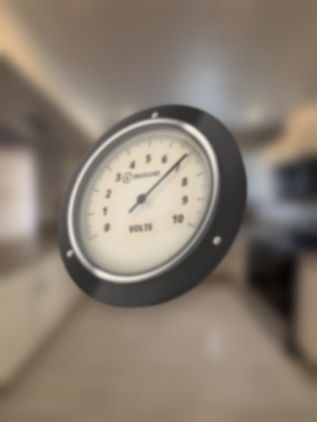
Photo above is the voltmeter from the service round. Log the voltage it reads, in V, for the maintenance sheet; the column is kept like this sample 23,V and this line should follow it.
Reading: 7,V
